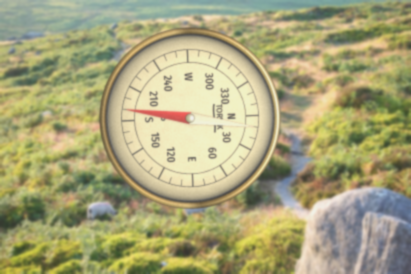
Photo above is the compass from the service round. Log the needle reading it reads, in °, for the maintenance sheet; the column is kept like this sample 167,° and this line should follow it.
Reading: 190,°
